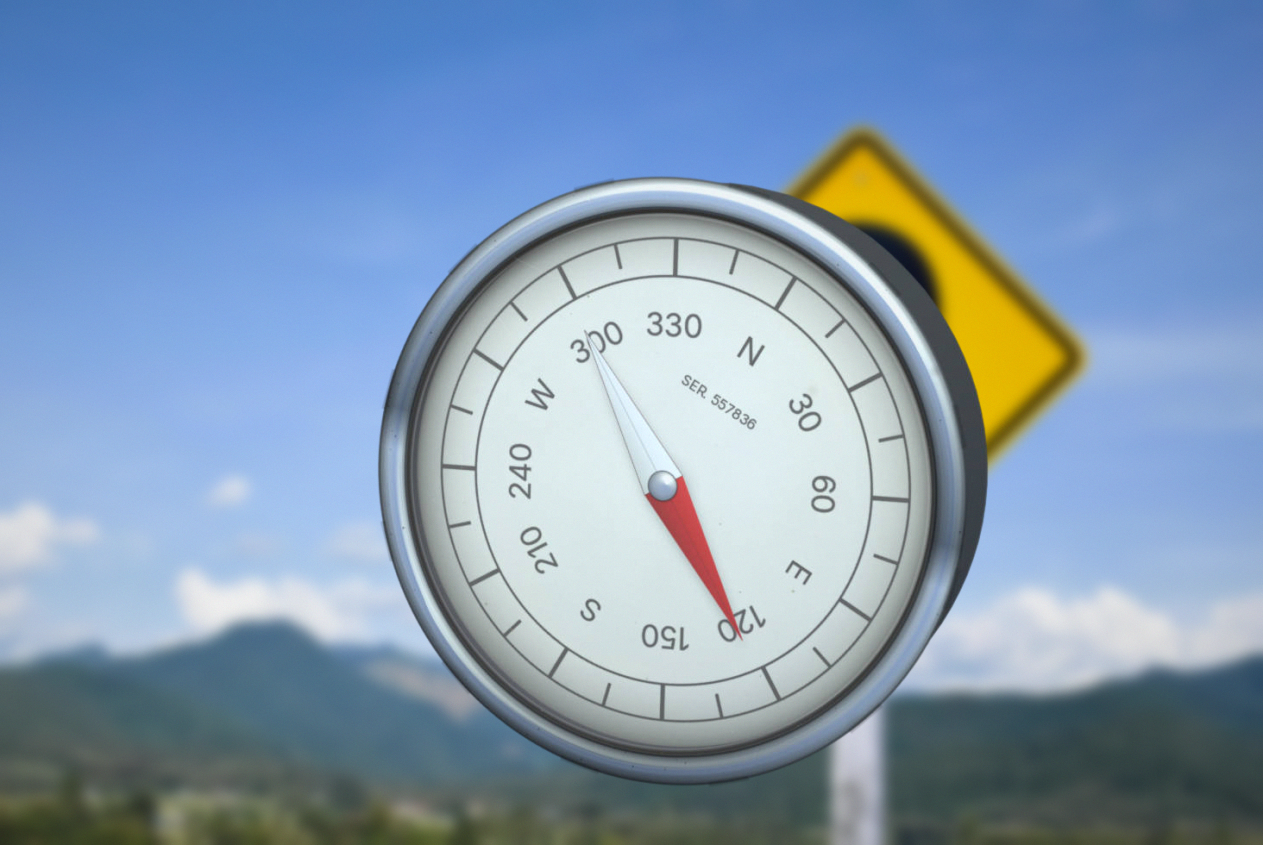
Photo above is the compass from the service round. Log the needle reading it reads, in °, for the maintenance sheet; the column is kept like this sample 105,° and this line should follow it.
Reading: 120,°
